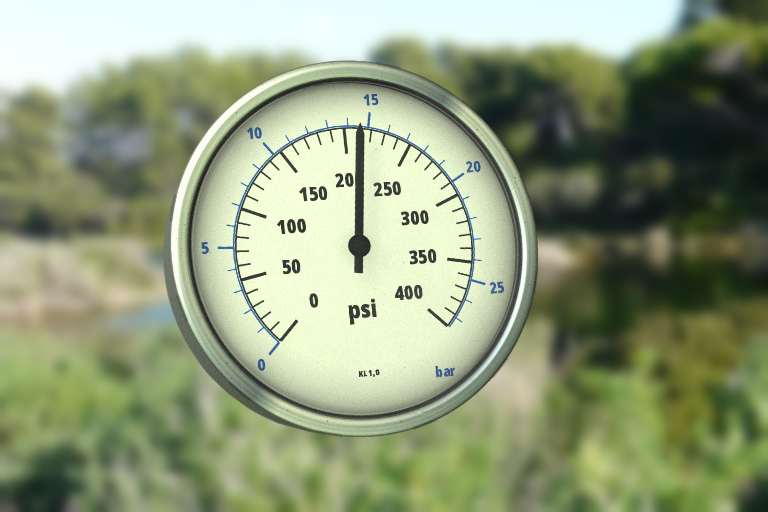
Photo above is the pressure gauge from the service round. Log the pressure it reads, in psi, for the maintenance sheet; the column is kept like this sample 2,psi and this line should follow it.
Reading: 210,psi
